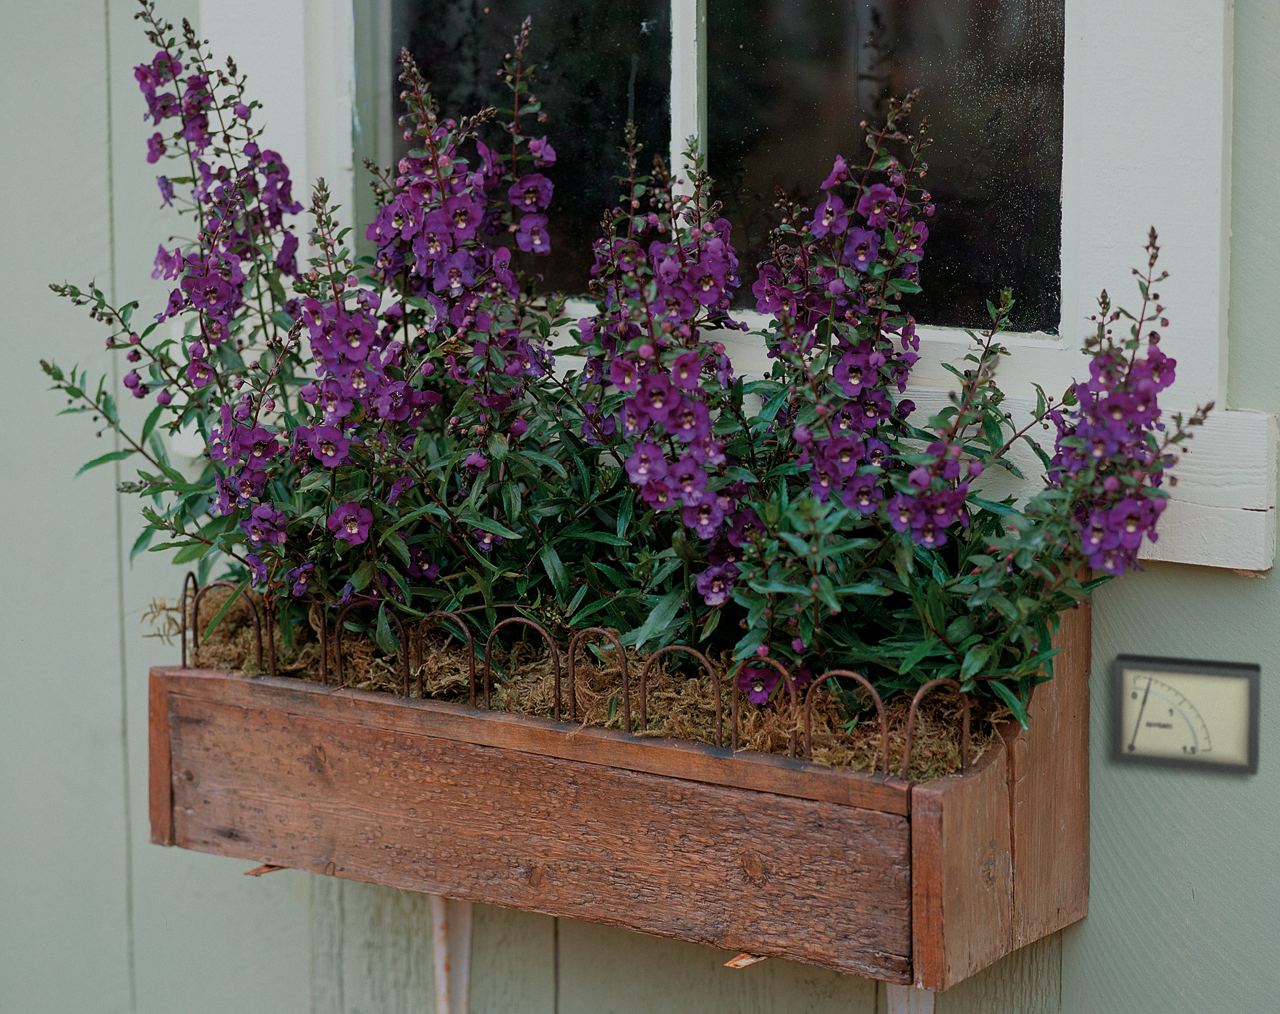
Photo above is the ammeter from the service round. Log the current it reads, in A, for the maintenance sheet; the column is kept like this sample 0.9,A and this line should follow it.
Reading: 0.5,A
